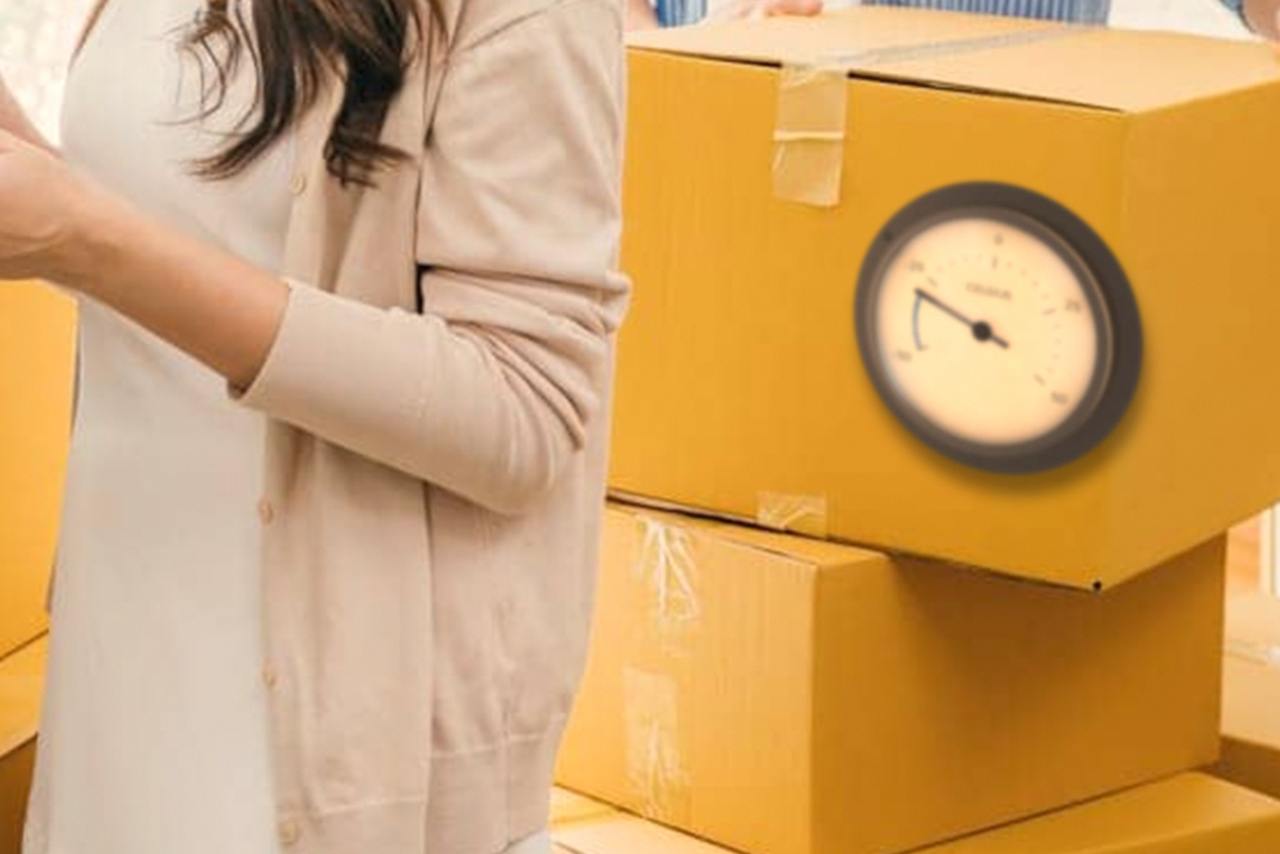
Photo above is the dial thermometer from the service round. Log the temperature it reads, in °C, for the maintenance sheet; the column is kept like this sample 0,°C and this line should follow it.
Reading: -30,°C
